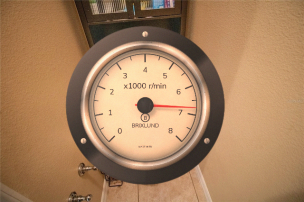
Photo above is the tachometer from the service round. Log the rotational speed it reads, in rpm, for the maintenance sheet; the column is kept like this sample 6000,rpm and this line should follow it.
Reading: 6750,rpm
